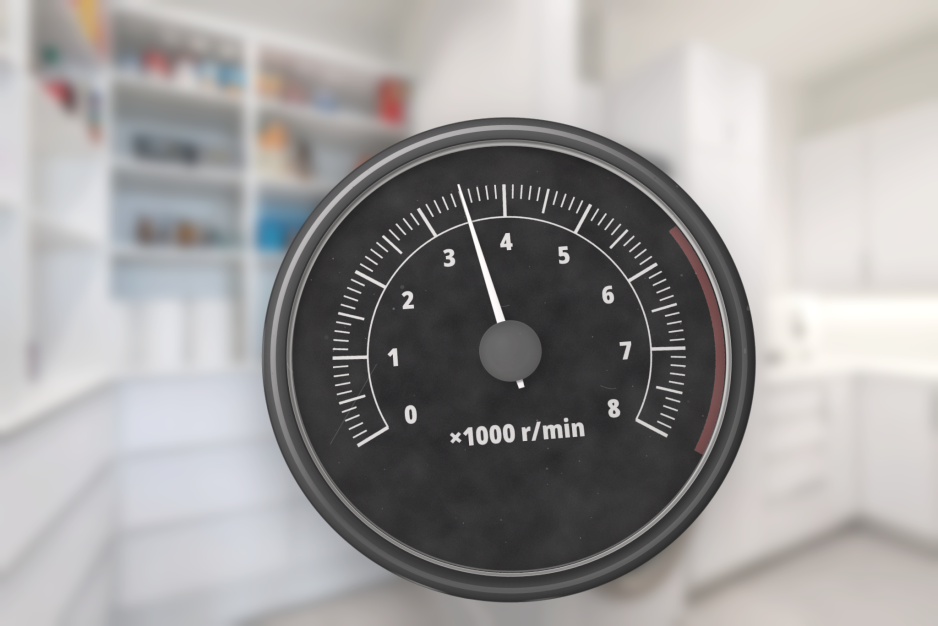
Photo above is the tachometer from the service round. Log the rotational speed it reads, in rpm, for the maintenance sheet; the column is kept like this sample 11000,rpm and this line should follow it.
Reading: 3500,rpm
